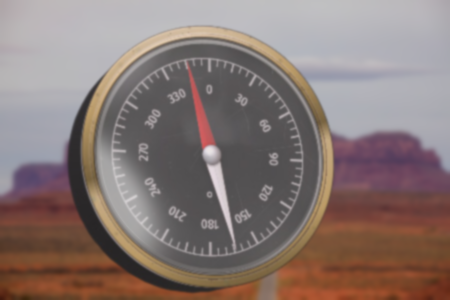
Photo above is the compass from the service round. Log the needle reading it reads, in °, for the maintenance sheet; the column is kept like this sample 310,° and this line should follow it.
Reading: 345,°
